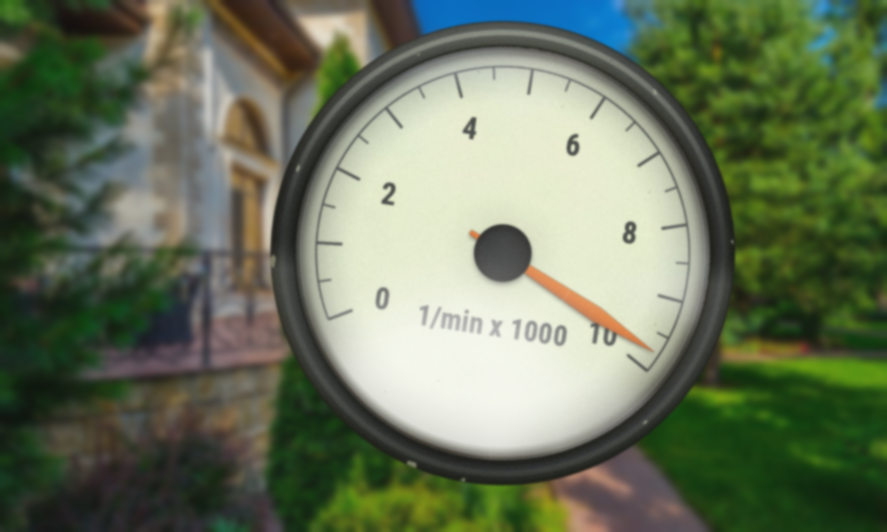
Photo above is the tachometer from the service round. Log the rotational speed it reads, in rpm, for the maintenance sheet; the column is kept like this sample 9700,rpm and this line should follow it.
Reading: 9750,rpm
